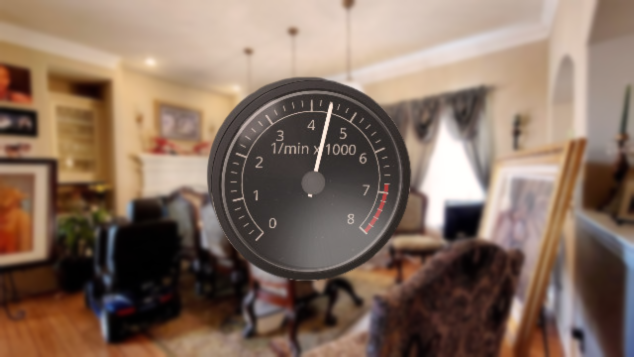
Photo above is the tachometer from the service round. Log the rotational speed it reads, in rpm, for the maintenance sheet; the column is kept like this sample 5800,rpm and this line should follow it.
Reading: 4400,rpm
